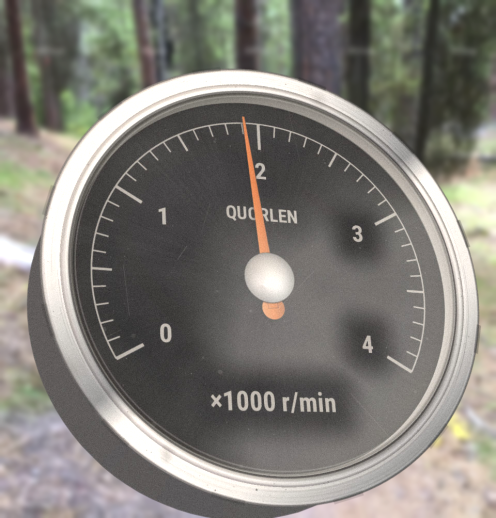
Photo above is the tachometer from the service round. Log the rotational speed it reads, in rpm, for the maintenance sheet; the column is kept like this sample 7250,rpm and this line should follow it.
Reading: 1900,rpm
